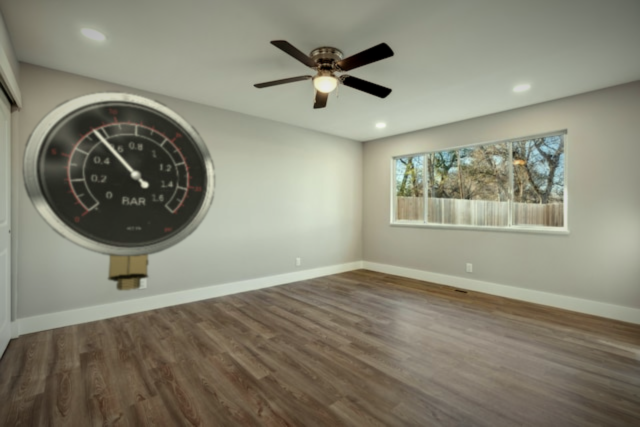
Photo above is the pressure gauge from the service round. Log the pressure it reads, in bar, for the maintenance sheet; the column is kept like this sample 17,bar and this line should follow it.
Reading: 0.55,bar
